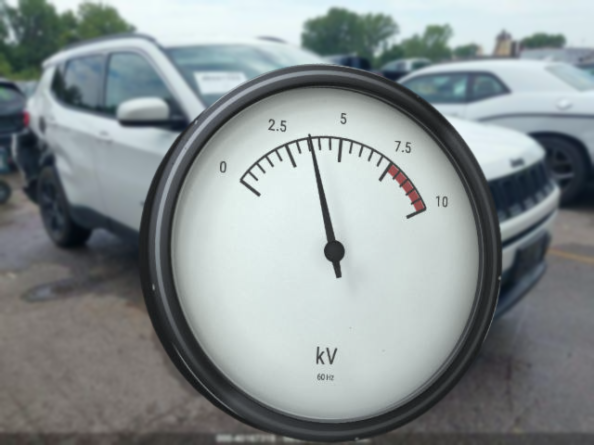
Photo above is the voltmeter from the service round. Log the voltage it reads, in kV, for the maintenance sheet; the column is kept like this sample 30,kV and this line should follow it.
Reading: 3.5,kV
